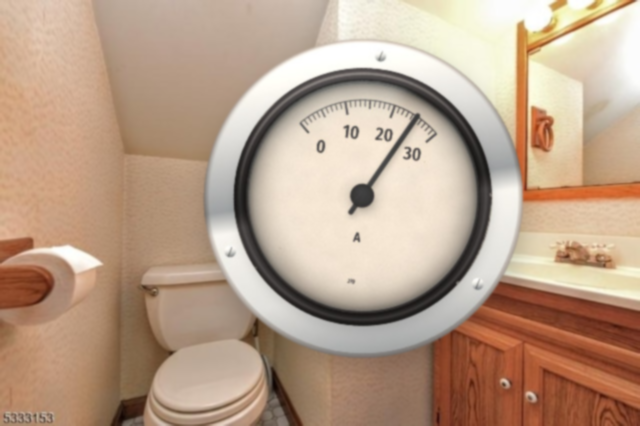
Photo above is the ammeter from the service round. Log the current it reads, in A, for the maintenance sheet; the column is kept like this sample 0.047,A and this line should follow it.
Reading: 25,A
